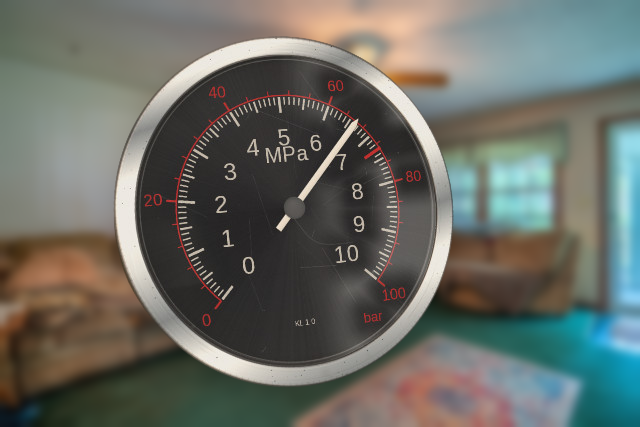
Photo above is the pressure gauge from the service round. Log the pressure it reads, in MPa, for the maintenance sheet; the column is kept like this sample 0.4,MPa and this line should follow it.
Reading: 6.6,MPa
